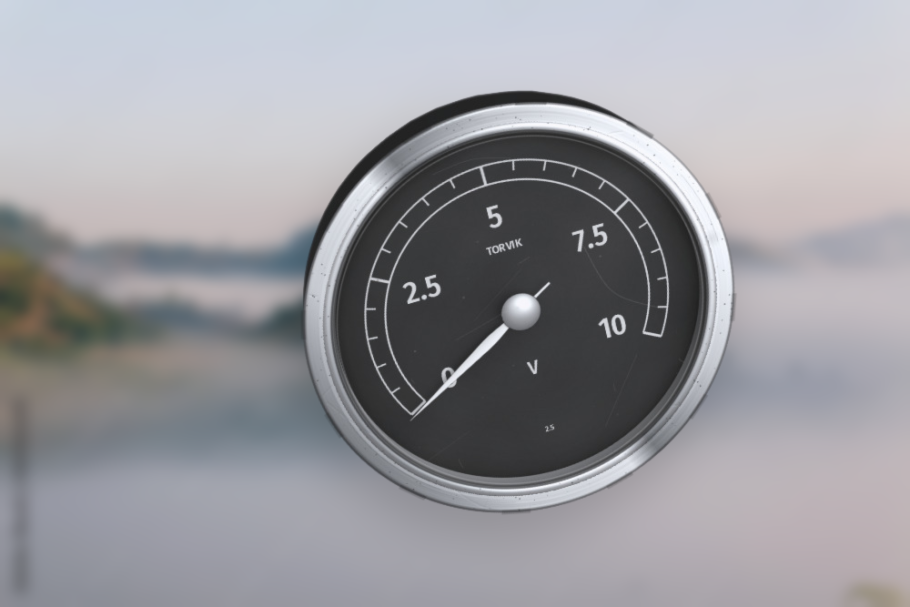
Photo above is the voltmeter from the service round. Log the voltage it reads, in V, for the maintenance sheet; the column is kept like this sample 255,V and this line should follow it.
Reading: 0,V
